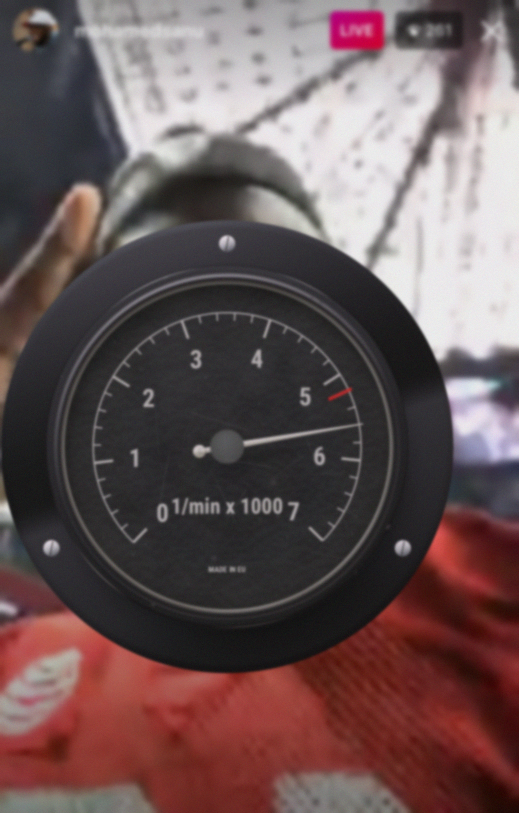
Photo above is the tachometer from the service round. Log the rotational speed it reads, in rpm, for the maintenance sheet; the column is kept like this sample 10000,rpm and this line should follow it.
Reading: 5600,rpm
